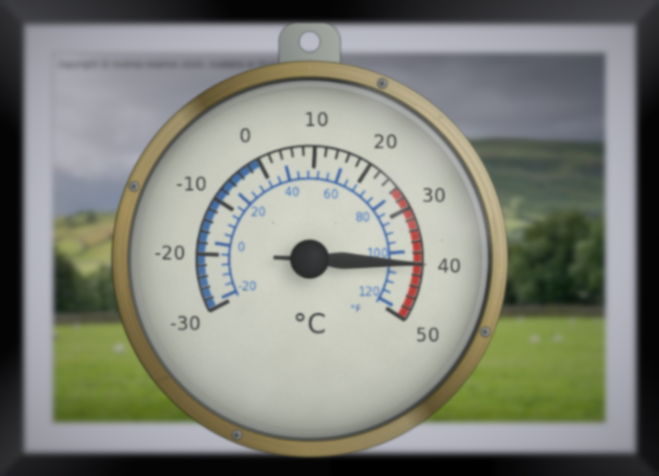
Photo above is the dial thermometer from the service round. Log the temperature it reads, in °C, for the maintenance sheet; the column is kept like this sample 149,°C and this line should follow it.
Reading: 40,°C
